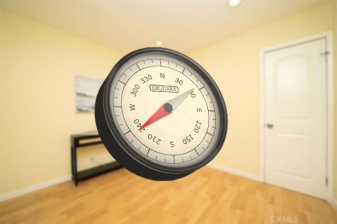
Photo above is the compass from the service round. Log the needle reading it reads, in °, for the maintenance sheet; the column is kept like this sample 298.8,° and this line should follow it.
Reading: 235,°
